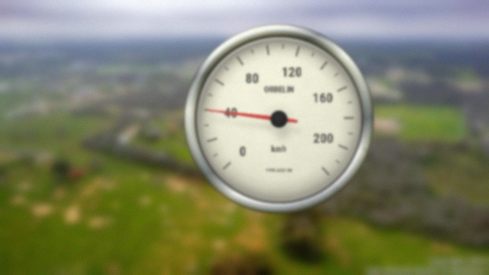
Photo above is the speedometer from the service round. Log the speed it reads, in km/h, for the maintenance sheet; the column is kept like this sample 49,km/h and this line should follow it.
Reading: 40,km/h
